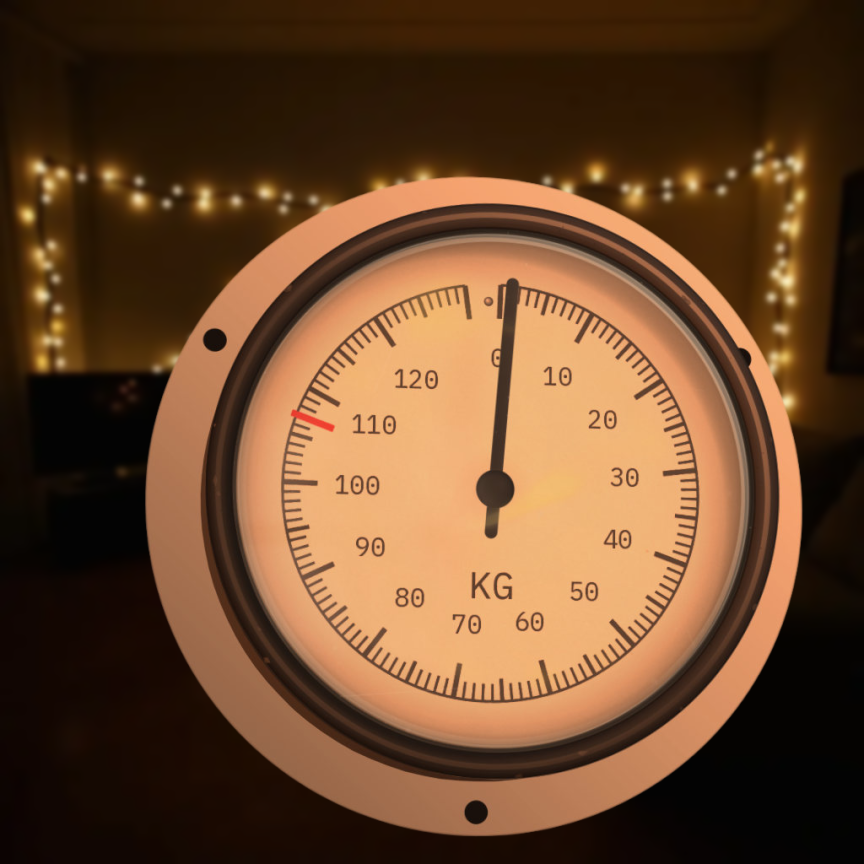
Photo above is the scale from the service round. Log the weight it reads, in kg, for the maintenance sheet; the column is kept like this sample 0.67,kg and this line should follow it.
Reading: 1,kg
